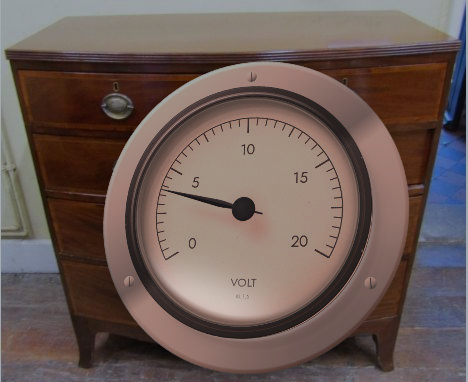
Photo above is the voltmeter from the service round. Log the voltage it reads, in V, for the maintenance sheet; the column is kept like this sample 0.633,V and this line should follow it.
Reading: 3.75,V
